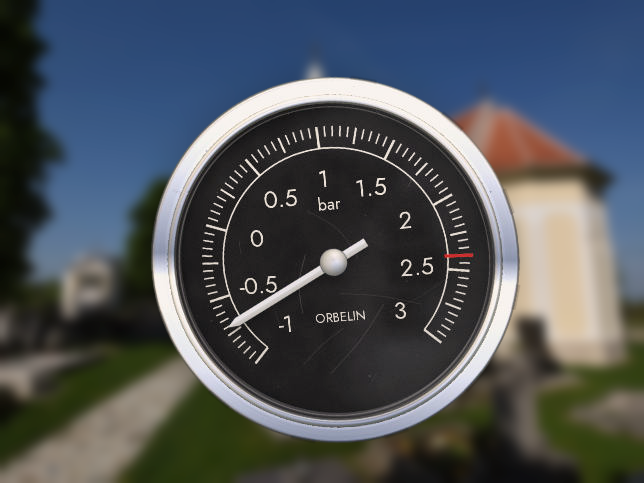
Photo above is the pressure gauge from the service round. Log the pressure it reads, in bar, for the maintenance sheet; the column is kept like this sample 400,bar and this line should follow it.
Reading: -0.7,bar
